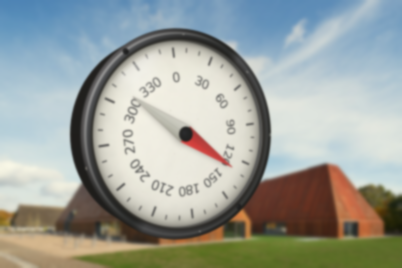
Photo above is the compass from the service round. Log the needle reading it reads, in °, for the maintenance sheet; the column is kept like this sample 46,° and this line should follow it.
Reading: 130,°
